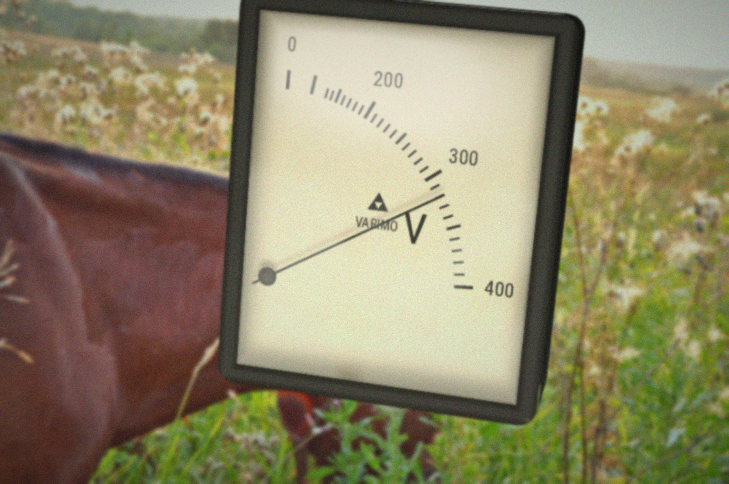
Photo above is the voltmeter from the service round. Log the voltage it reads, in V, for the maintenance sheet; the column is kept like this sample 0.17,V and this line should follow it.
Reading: 320,V
